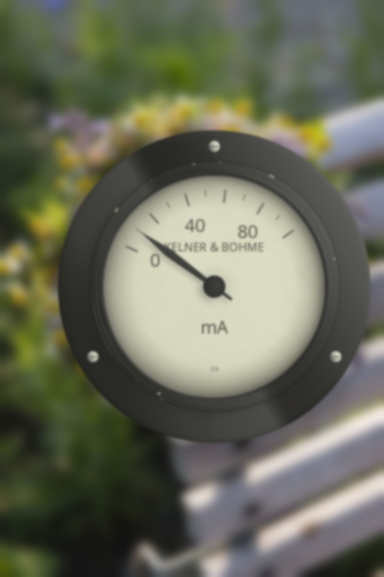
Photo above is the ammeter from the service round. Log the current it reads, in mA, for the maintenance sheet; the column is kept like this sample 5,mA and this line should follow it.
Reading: 10,mA
